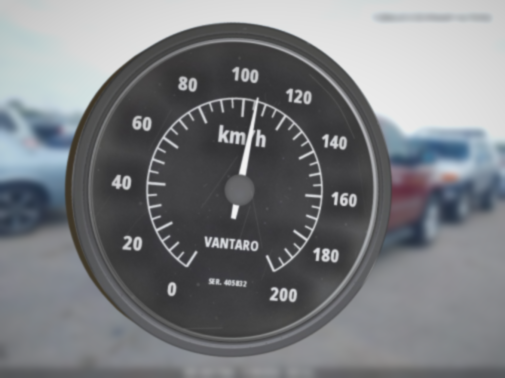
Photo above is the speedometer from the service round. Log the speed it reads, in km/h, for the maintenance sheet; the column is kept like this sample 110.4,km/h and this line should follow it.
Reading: 105,km/h
